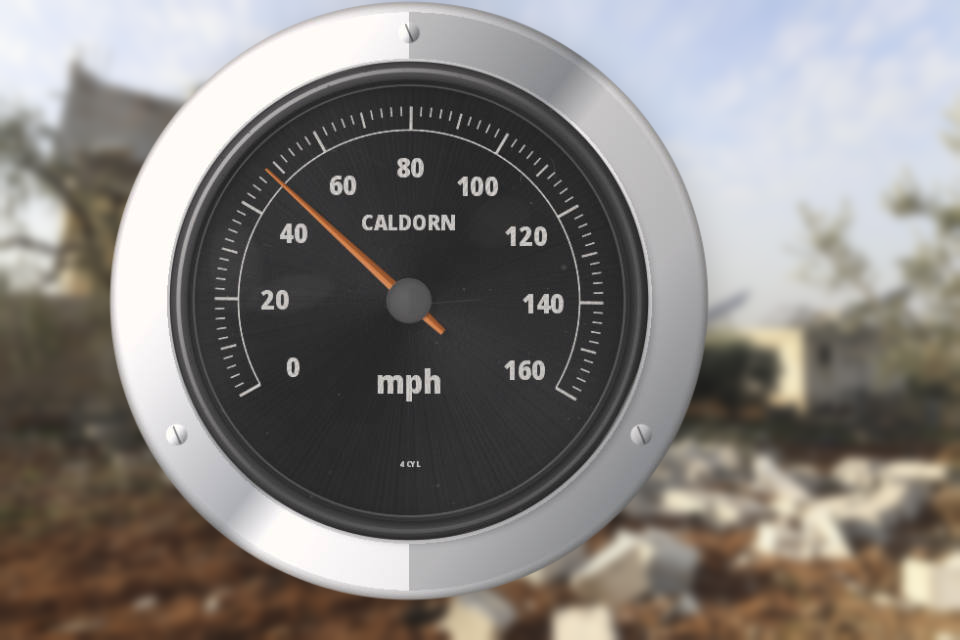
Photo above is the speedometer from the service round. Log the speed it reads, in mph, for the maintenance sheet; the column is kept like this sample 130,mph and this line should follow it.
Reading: 48,mph
